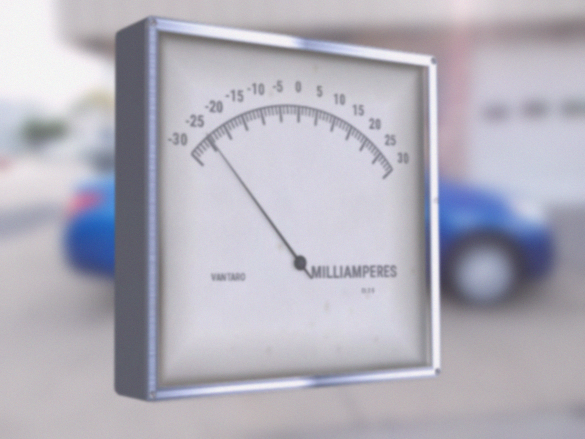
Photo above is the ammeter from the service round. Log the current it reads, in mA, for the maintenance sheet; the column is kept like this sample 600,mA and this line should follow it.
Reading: -25,mA
